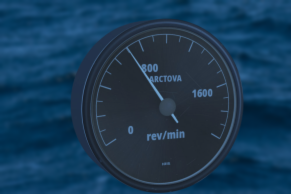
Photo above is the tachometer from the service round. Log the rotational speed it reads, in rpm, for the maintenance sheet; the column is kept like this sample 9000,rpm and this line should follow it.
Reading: 700,rpm
